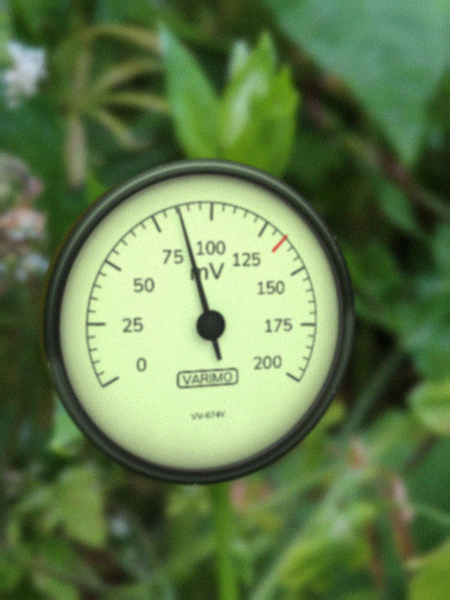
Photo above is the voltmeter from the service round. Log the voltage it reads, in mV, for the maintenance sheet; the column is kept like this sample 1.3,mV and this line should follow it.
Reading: 85,mV
